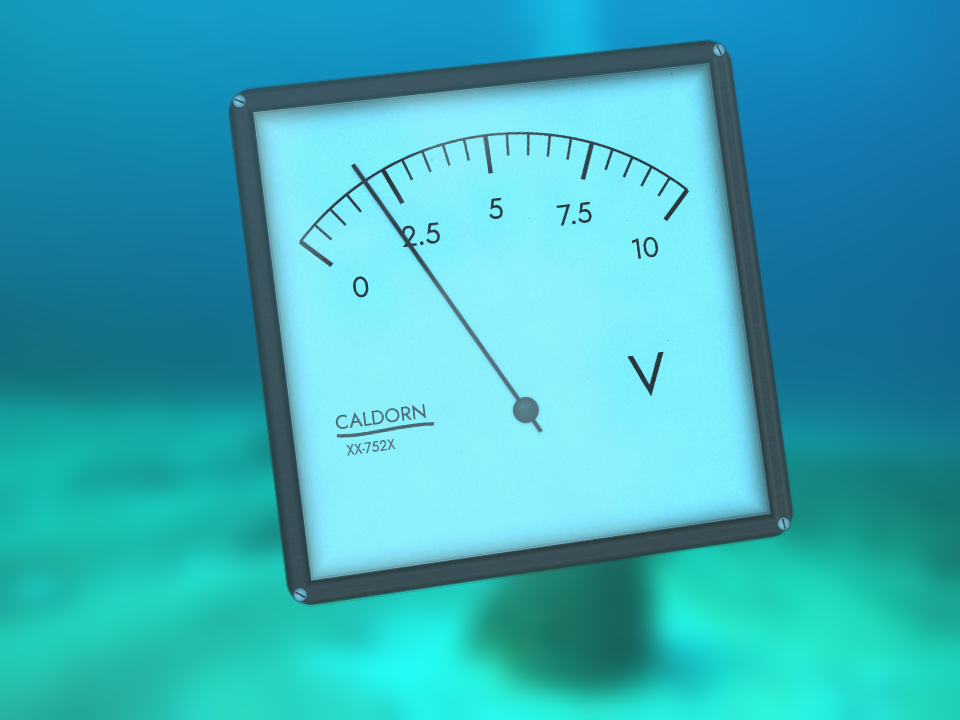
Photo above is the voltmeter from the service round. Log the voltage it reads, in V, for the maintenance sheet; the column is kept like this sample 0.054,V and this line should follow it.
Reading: 2,V
